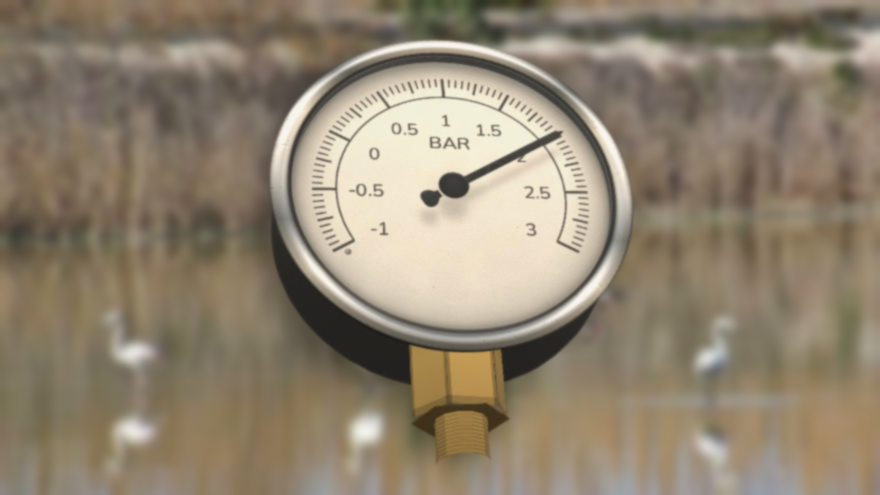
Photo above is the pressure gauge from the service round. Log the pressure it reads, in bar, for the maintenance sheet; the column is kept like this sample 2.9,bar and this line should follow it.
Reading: 2,bar
